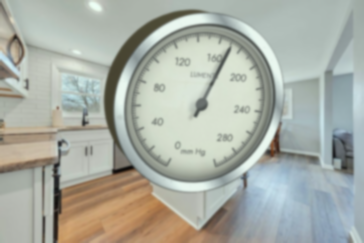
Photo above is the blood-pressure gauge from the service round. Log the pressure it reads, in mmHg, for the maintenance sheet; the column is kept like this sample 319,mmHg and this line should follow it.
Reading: 170,mmHg
